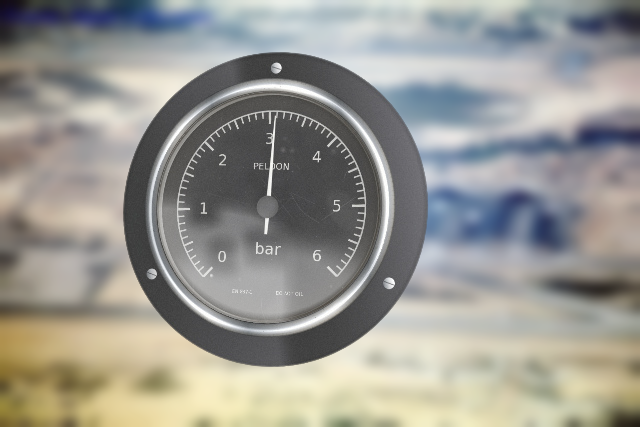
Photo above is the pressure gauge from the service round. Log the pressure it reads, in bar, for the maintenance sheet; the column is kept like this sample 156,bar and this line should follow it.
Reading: 3.1,bar
